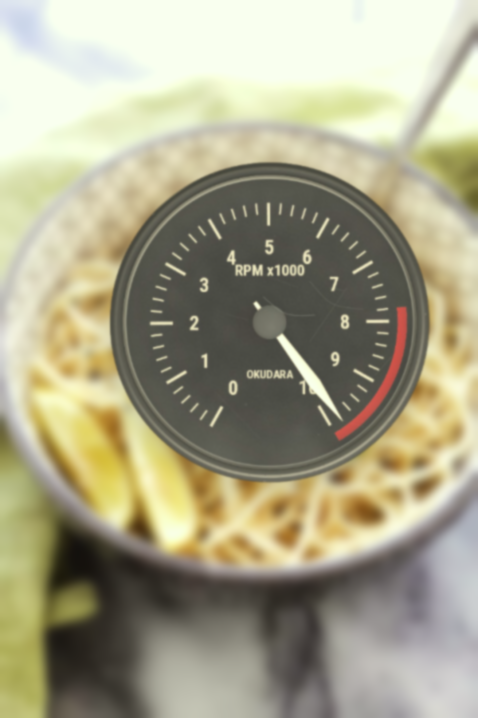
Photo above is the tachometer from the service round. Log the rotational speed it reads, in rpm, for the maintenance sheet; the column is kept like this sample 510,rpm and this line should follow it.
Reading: 9800,rpm
